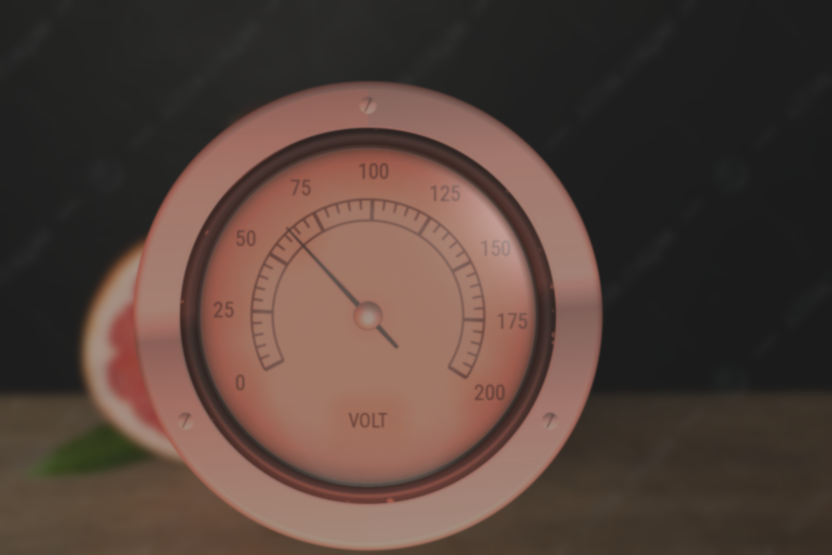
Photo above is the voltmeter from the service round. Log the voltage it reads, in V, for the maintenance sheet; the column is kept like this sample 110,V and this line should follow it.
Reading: 62.5,V
